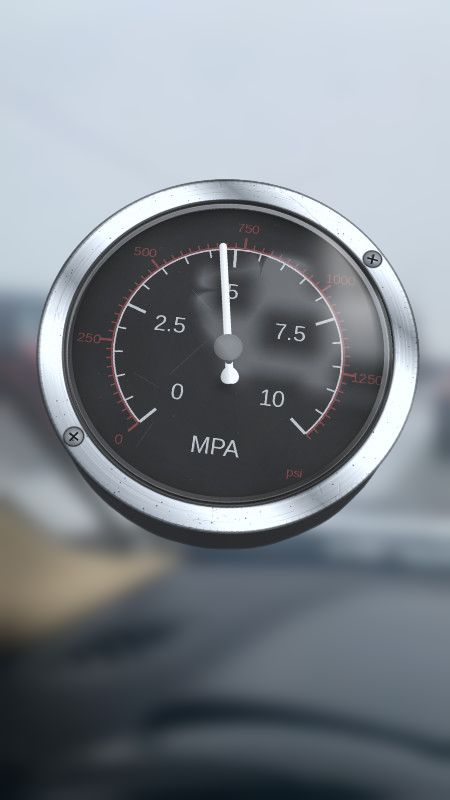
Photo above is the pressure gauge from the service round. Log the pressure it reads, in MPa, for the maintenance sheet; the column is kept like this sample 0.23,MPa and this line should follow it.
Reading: 4.75,MPa
